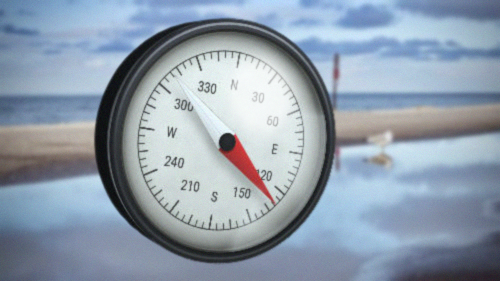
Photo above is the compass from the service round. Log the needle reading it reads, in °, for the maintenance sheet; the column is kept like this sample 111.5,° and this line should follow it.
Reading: 130,°
